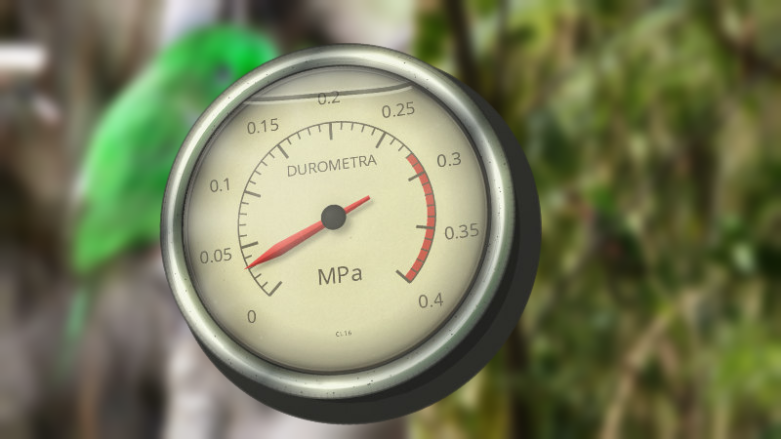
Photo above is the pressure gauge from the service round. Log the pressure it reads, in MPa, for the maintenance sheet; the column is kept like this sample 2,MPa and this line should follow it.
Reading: 0.03,MPa
